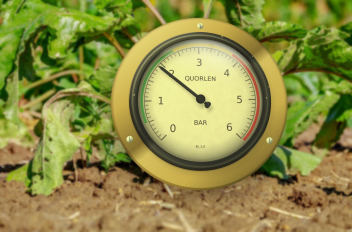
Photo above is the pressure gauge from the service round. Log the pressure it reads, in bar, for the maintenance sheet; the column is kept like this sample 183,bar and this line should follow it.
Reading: 1.9,bar
